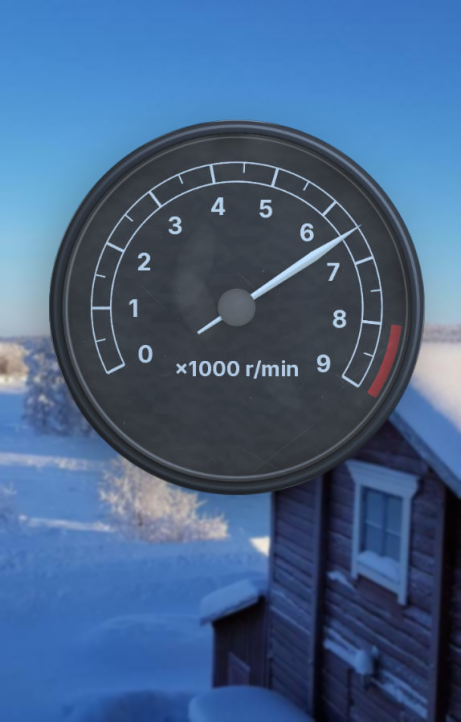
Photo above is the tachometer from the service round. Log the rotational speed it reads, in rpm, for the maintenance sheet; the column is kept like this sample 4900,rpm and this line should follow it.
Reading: 6500,rpm
